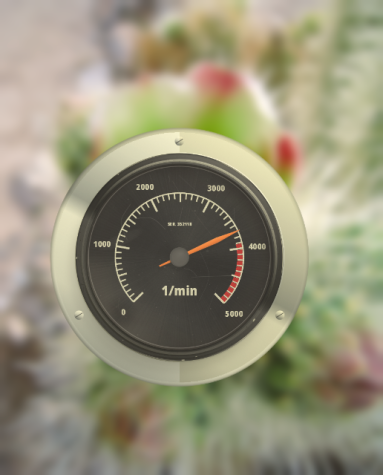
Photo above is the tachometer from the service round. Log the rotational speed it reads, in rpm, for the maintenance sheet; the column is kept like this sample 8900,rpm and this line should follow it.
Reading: 3700,rpm
